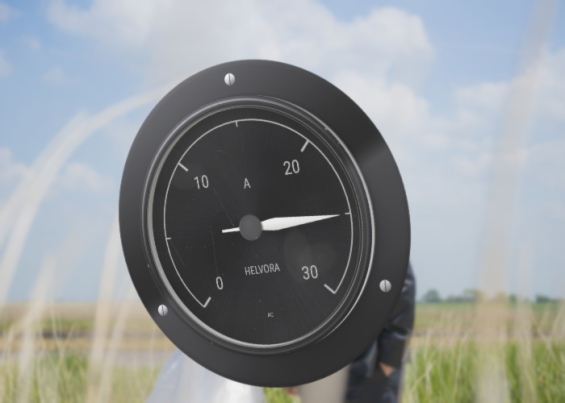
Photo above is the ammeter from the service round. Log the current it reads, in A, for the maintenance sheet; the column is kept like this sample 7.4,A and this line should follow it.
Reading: 25,A
